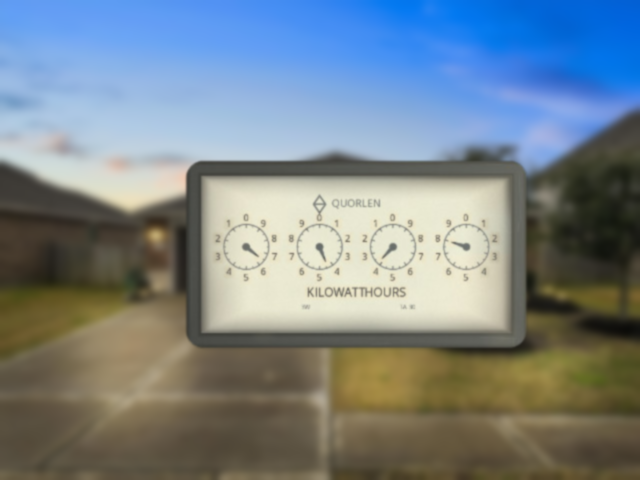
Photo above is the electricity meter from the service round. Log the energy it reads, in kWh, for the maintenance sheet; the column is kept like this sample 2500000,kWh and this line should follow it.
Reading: 6438,kWh
